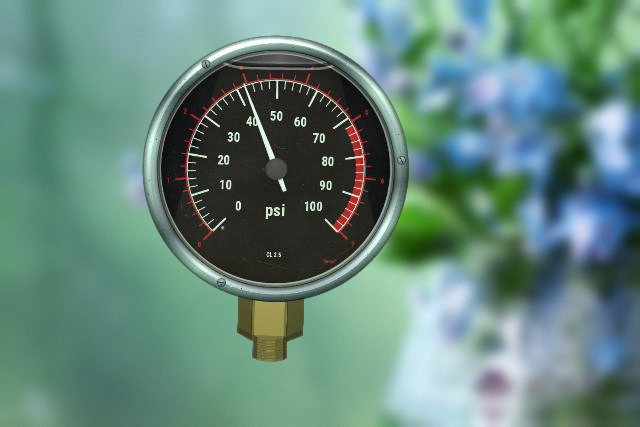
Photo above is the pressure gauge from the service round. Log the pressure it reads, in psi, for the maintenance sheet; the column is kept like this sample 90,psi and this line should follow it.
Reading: 42,psi
